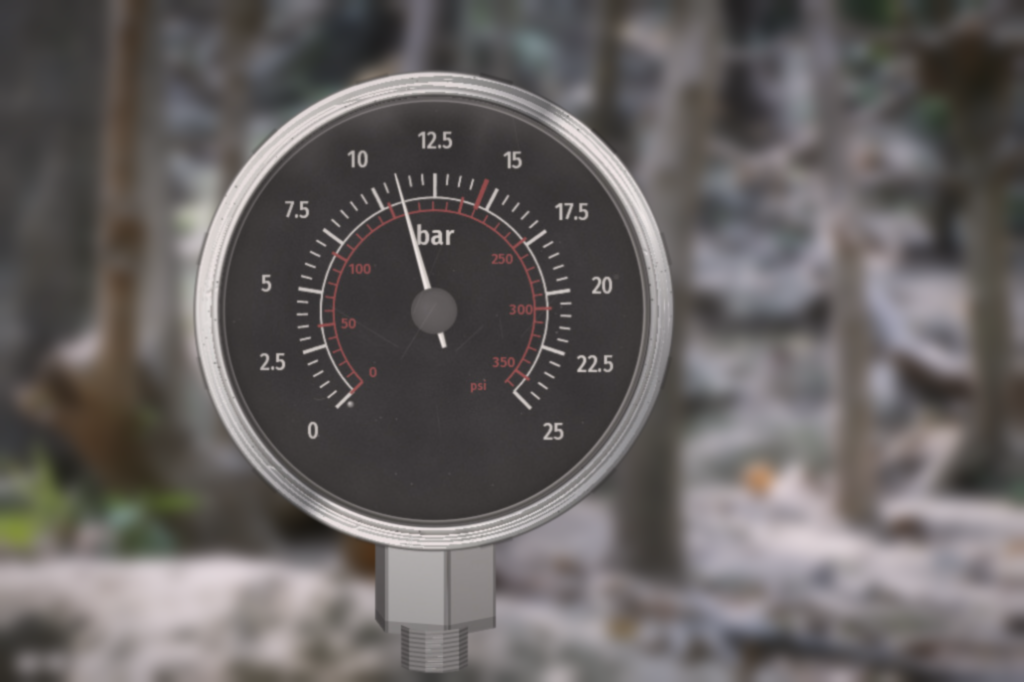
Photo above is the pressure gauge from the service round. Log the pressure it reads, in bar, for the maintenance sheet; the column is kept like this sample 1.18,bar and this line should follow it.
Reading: 11,bar
